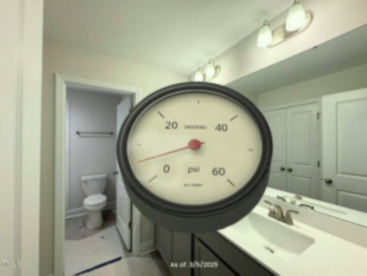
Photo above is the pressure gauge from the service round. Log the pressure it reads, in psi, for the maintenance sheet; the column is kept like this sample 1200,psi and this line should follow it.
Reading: 5,psi
